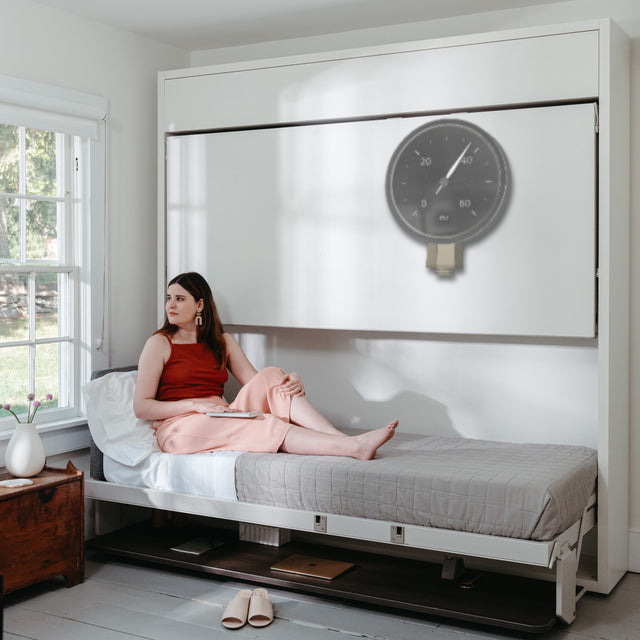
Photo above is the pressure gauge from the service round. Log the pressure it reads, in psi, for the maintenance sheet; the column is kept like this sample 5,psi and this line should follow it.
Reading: 37.5,psi
